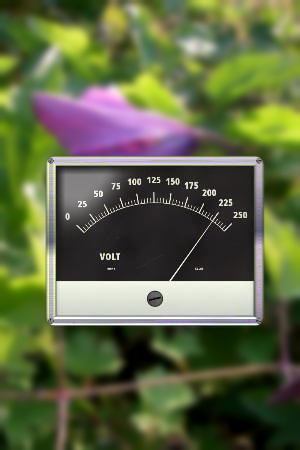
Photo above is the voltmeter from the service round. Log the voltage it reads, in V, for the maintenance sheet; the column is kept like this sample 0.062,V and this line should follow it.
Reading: 225,V
